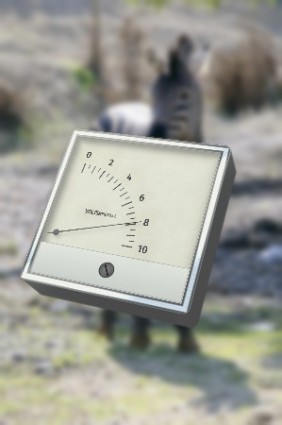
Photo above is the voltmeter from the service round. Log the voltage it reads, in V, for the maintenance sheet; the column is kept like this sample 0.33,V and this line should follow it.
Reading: 8,V
